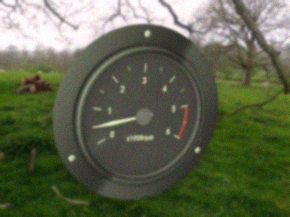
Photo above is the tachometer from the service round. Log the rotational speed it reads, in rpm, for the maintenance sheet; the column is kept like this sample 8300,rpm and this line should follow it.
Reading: 500,rpm
